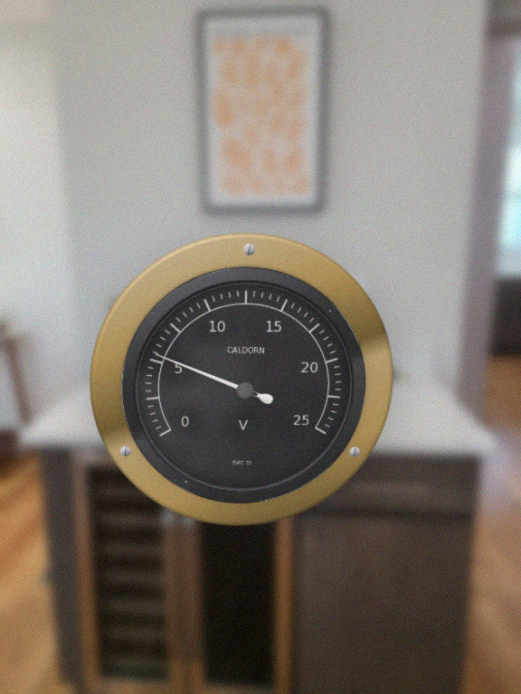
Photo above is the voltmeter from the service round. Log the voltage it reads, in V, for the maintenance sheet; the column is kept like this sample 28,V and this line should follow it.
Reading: 5.5,V
